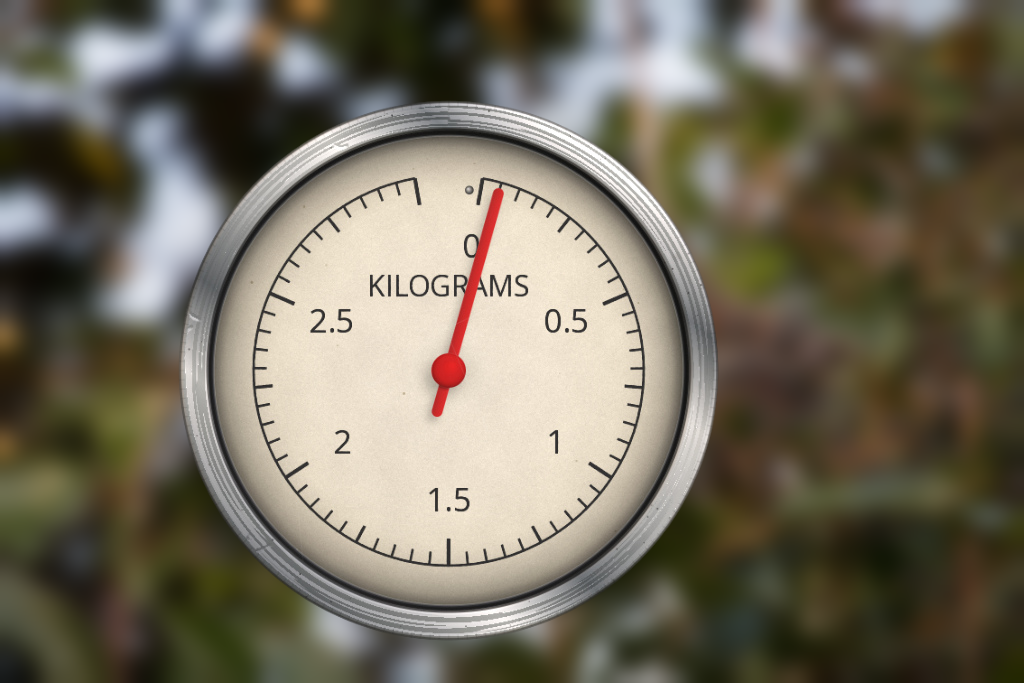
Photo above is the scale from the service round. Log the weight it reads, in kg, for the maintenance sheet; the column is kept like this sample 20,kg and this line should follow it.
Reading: 0.05,kg
